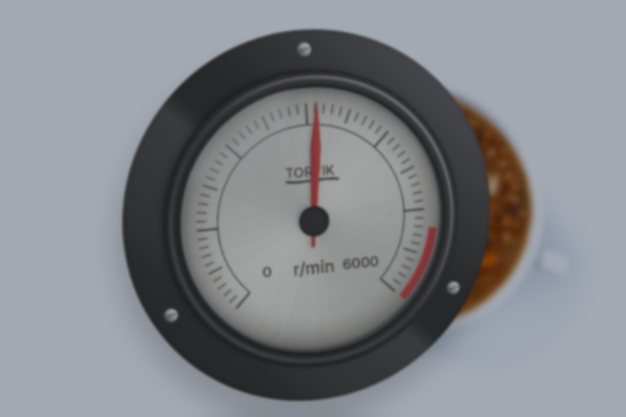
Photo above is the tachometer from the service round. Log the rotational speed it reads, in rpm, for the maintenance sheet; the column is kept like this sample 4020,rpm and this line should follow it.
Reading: 3100,rpm
